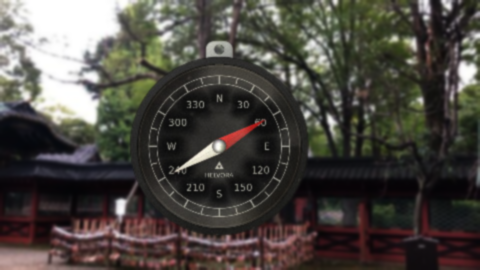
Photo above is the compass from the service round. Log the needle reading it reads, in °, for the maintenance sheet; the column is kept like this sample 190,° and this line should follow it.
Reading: 60,°
